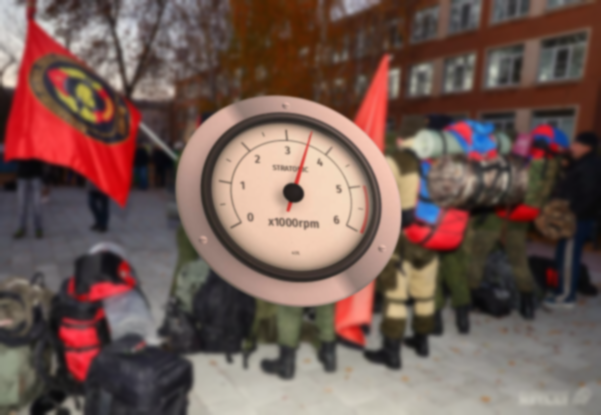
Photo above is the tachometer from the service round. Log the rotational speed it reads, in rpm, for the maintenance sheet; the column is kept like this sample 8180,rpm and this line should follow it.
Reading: 3500,rpm
